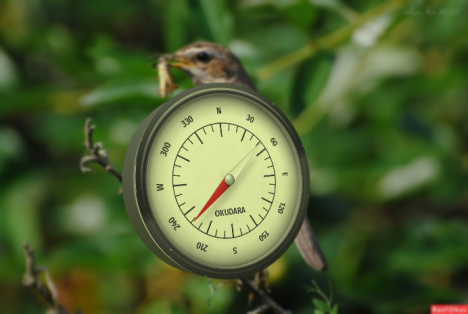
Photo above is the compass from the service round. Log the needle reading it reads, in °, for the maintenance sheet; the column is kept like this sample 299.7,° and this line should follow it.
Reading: 230,°
